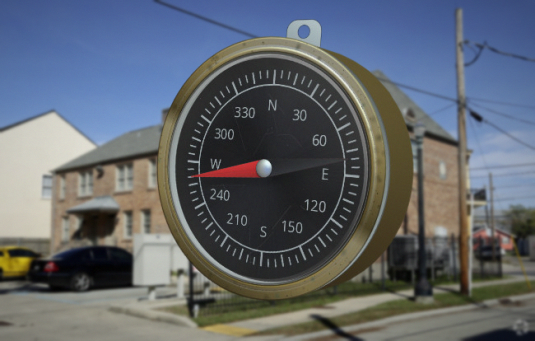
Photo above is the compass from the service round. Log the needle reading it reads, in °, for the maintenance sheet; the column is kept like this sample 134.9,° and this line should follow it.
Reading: 260,°
